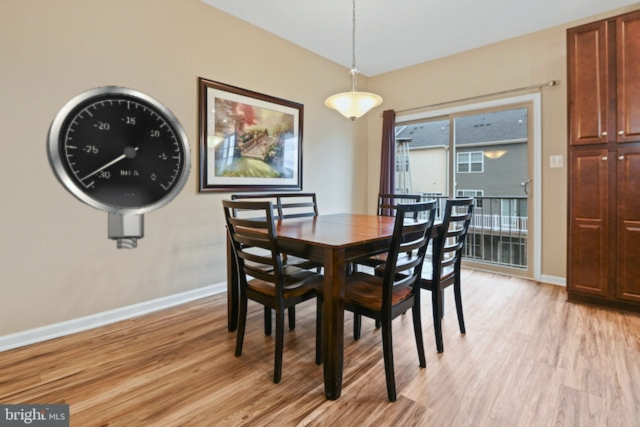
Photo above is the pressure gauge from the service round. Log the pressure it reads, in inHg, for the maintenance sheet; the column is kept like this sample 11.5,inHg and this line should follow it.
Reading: -29,inHg
